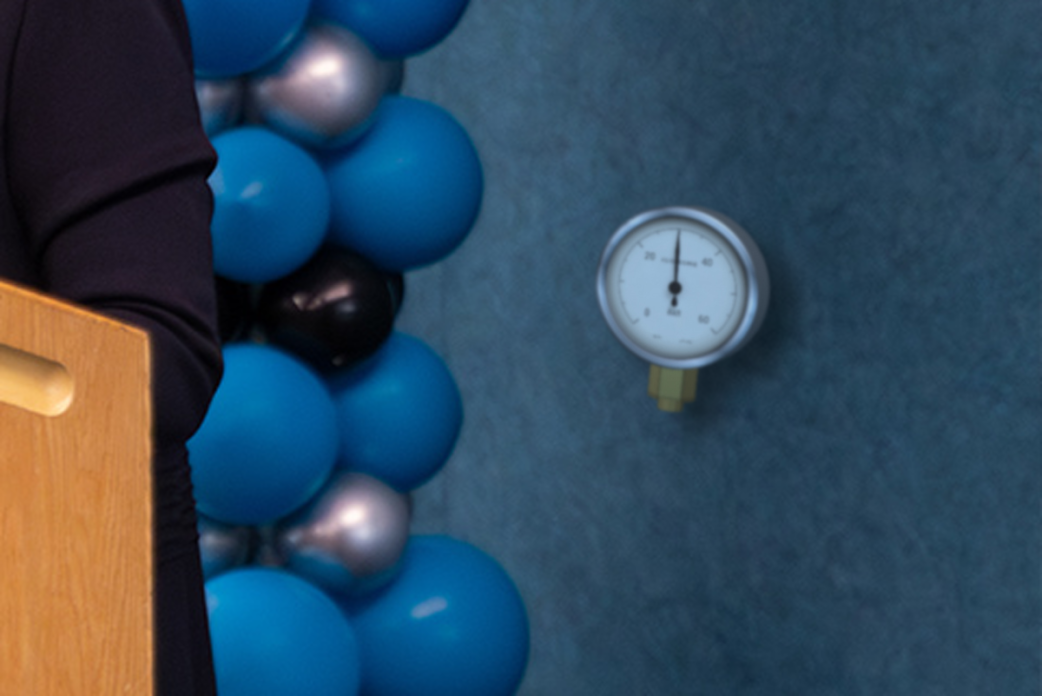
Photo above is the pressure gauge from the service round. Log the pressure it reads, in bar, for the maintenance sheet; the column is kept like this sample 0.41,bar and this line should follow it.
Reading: 30,bar
